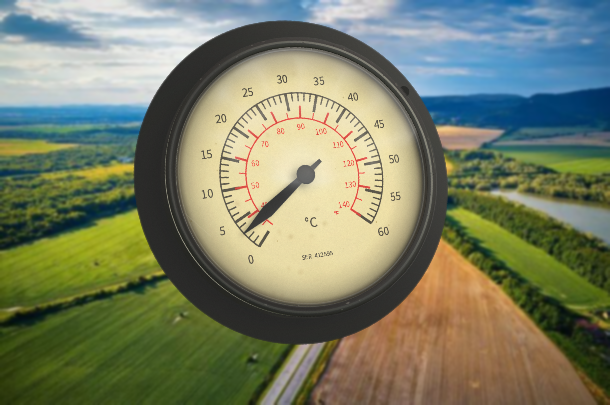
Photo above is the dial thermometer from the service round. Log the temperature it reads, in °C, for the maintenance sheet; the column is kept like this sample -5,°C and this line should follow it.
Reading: 3,°C
